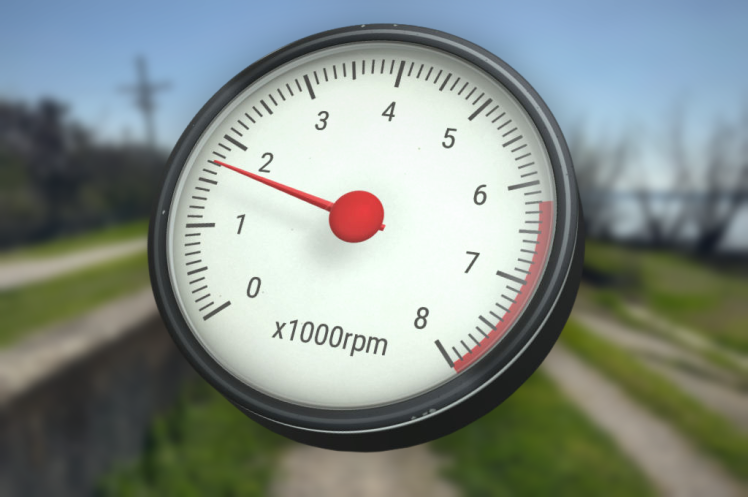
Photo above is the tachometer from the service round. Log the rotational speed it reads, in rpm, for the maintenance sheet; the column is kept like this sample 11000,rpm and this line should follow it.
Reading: 1700,rpm
